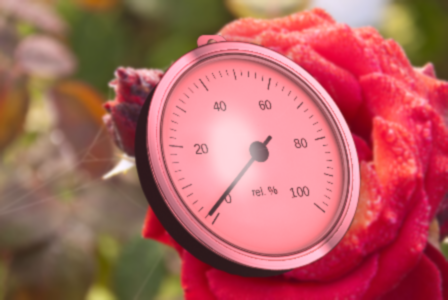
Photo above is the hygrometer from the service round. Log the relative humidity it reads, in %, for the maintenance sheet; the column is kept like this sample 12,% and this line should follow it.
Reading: 2,%
